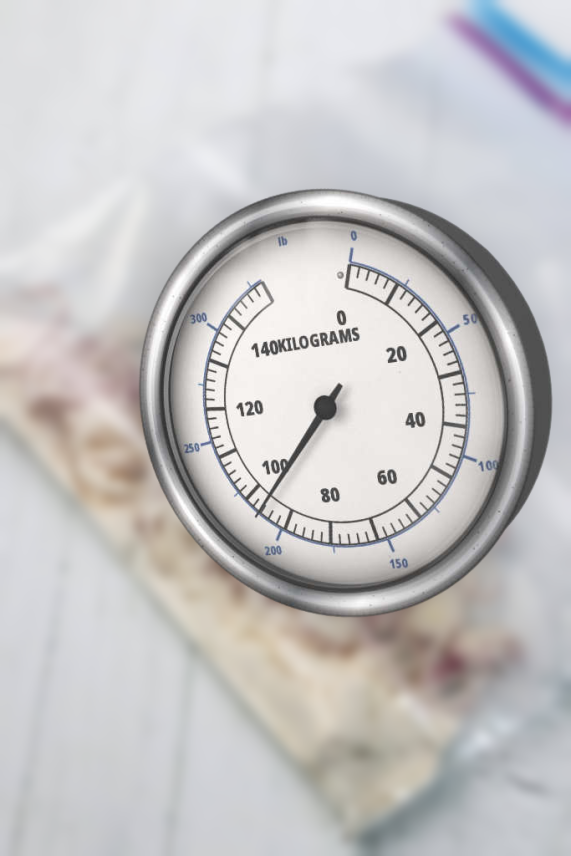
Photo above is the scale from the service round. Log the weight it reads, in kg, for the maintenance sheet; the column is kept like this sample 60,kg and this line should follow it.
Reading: 96,kg
